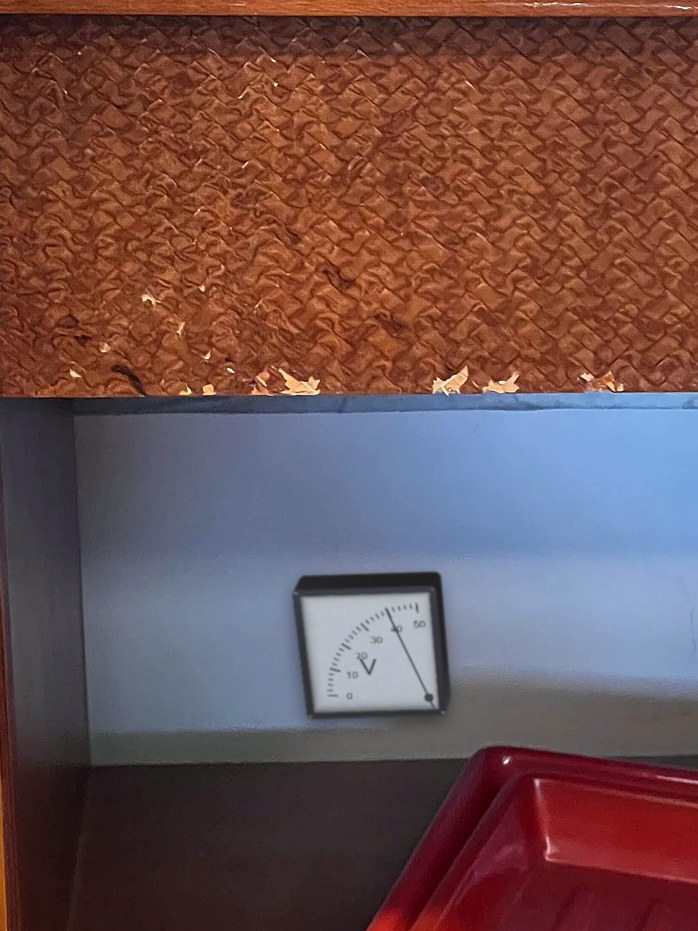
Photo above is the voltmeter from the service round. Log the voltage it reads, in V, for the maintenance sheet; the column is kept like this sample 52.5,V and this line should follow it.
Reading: 40,V
